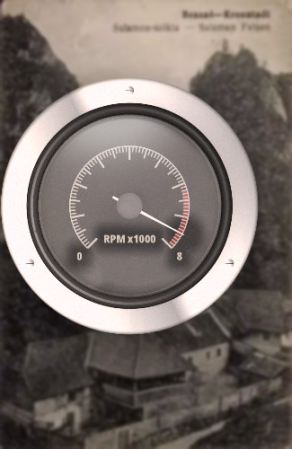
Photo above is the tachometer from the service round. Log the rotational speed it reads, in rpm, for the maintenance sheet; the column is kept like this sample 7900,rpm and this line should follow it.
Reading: 7500,rpm
